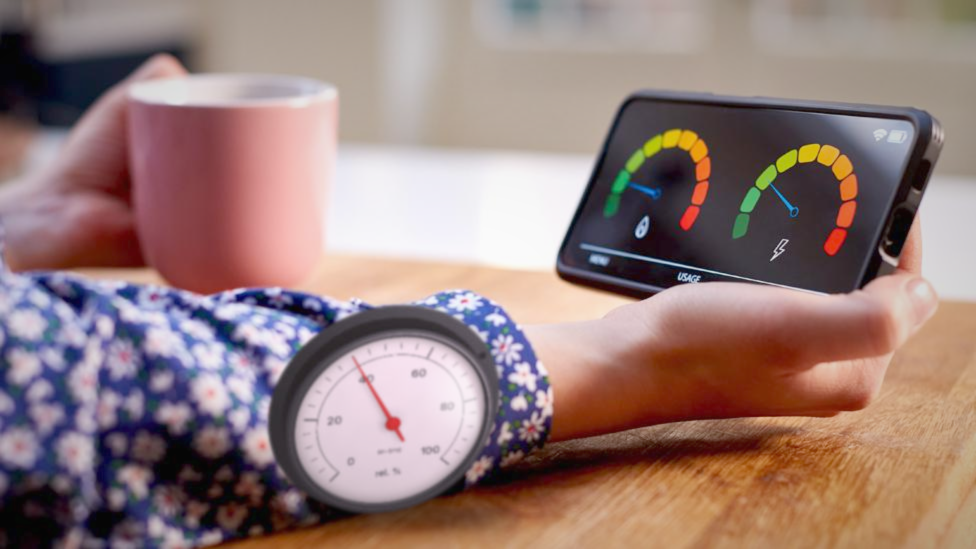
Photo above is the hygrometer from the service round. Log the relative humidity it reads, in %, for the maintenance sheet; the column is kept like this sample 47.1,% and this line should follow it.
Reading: 40,%
